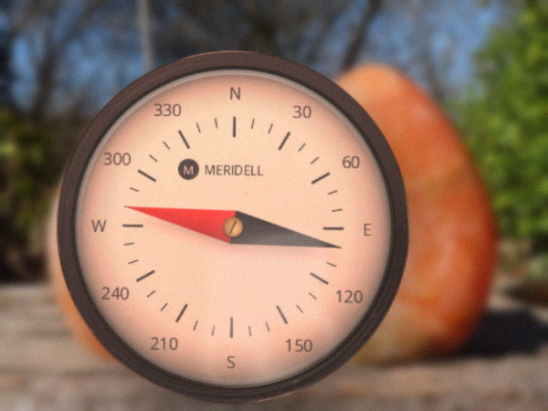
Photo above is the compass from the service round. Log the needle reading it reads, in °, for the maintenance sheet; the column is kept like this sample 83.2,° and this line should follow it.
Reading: 280,°
